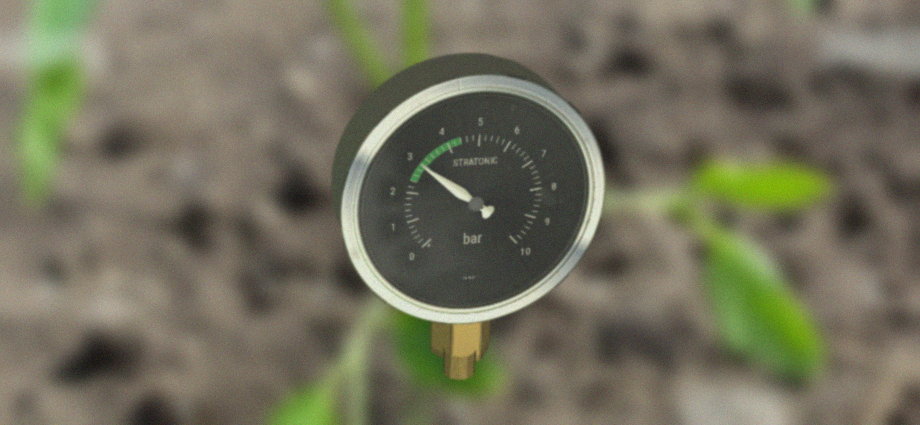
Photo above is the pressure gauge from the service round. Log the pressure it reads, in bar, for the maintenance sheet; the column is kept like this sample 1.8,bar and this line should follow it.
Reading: 3,bar
